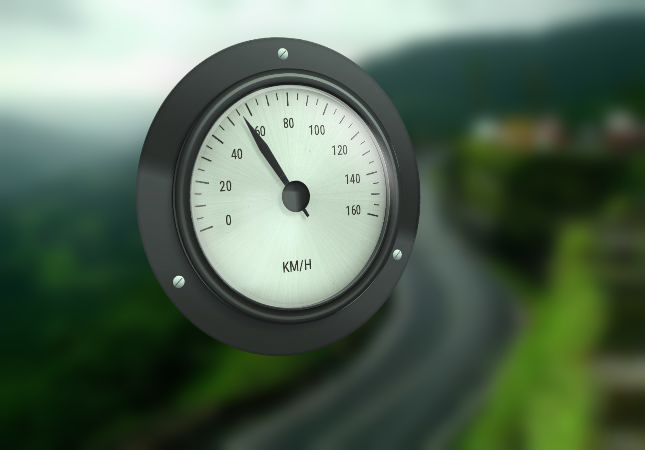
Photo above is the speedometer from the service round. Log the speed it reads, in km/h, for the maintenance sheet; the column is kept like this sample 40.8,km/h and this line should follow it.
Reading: 55,km/h
